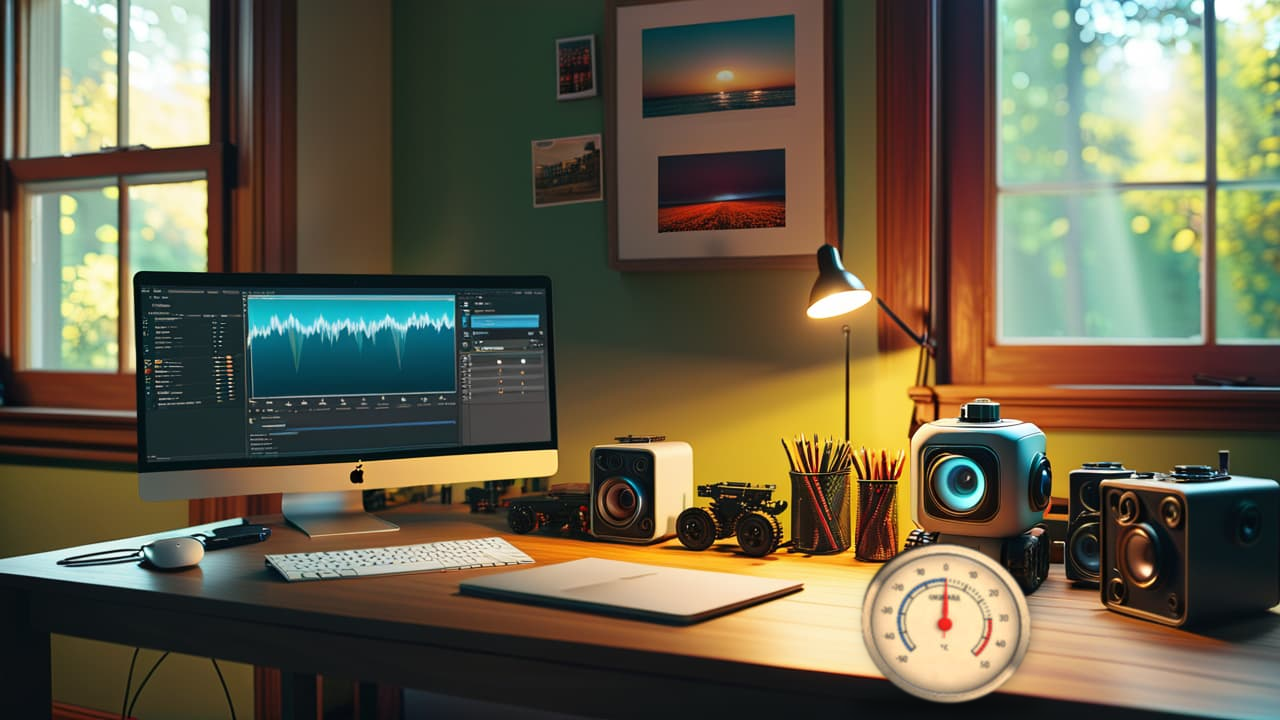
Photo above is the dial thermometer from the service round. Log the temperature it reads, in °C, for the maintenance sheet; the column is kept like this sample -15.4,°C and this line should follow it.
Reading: 0,°C
